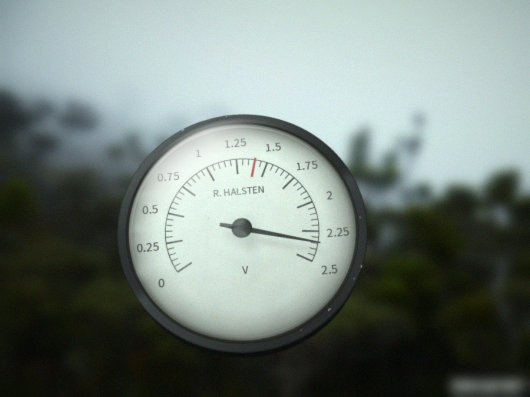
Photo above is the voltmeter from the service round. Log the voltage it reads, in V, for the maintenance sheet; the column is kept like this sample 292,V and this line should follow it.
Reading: 2.35,V
